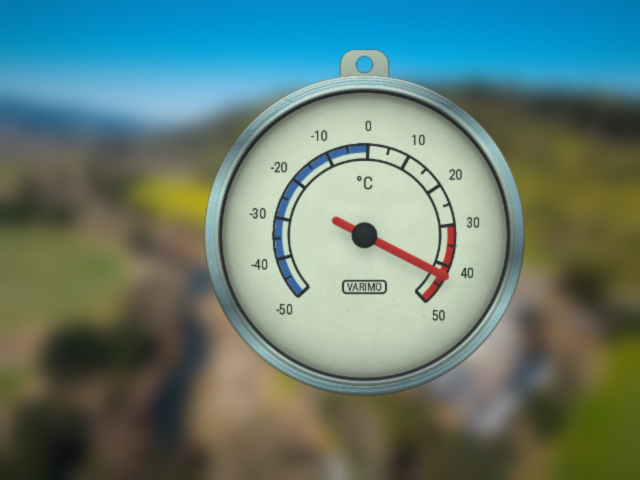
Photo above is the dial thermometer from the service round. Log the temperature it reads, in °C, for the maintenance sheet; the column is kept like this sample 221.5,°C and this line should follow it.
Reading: 42.5,°C
